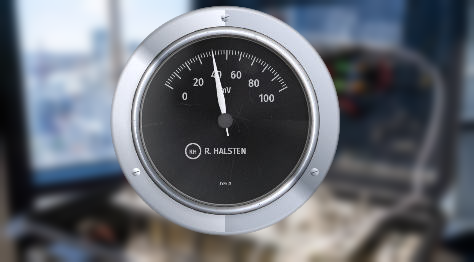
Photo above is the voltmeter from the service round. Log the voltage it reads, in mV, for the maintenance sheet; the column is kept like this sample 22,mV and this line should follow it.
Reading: 40,mV
